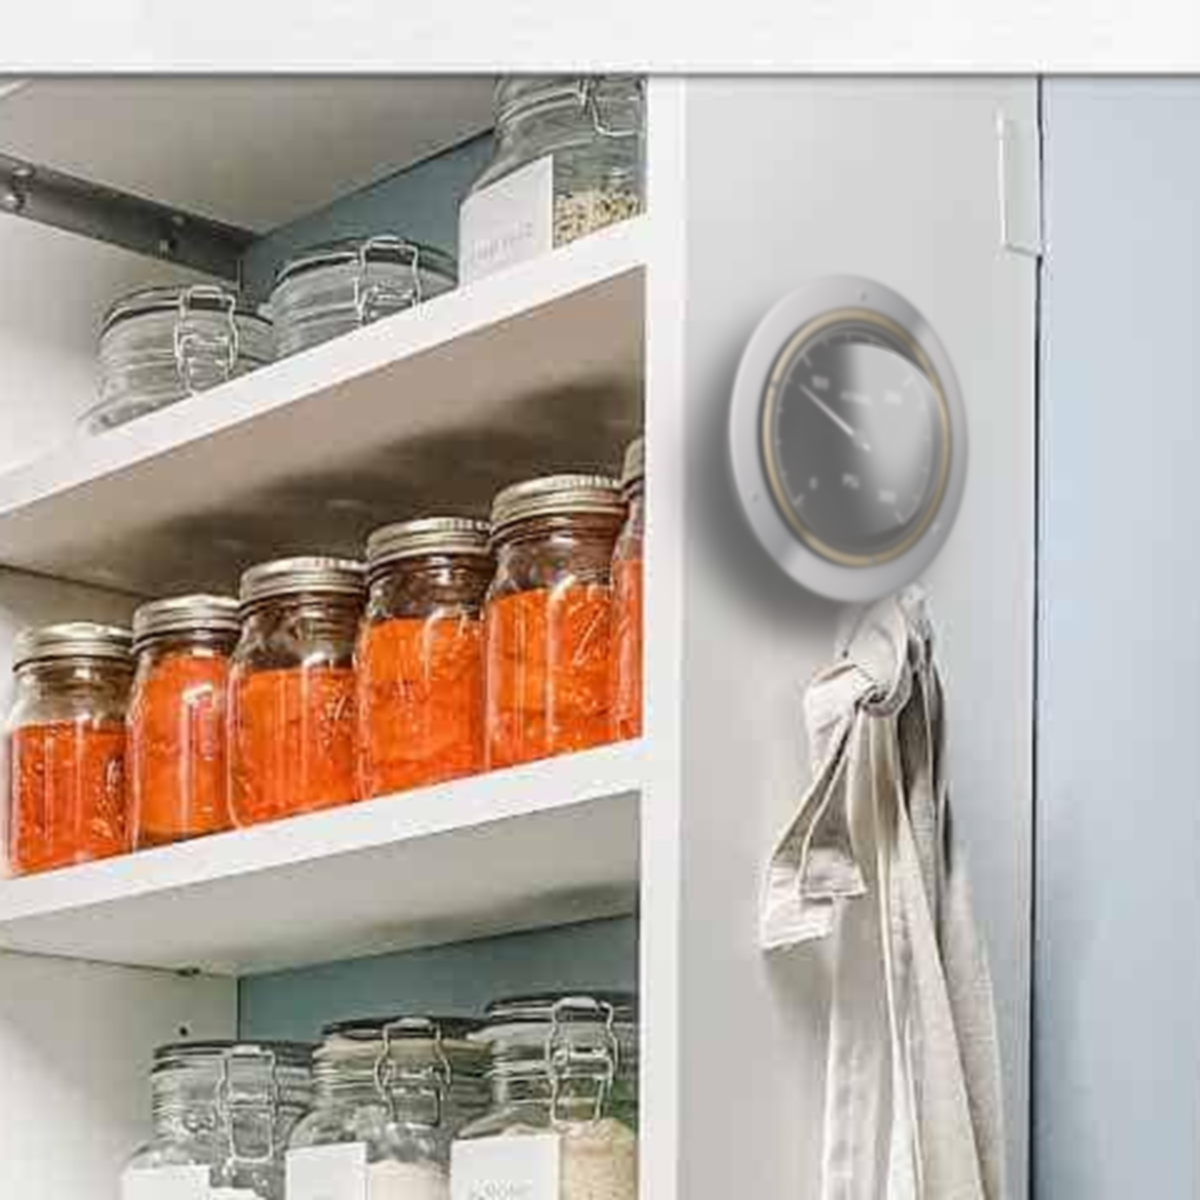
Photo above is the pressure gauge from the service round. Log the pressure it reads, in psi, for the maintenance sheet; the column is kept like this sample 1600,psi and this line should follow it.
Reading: 80,psi
